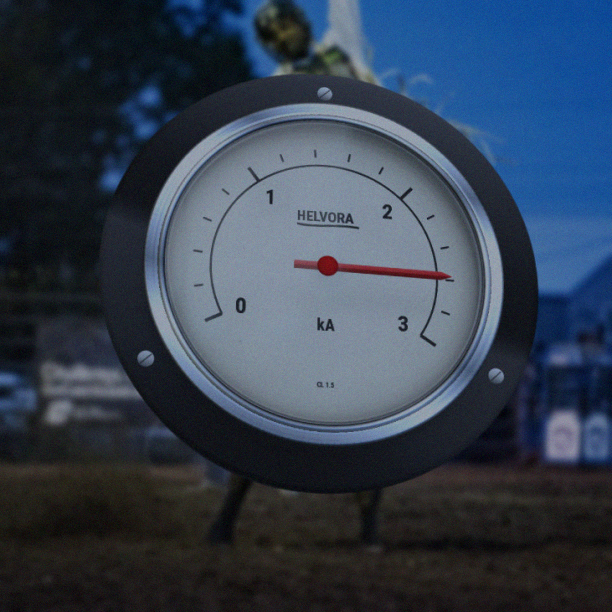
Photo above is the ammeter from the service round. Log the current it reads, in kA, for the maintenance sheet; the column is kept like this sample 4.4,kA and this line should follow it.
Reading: 2.6,kA
